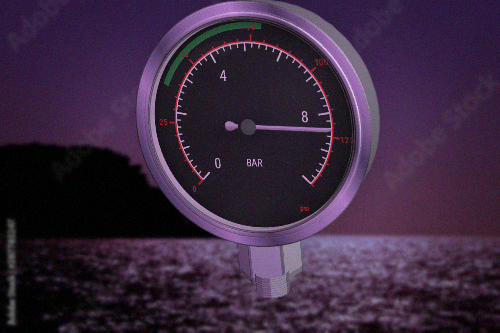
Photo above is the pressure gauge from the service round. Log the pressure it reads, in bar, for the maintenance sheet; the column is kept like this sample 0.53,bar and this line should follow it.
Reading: 8.4,bar
